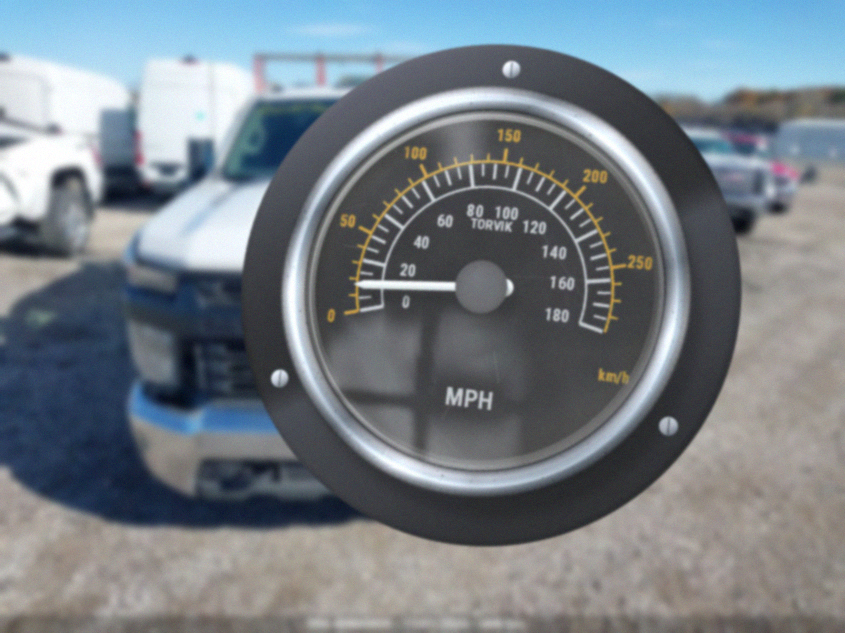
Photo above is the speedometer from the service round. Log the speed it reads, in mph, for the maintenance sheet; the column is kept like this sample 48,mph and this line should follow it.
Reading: 10,mph
